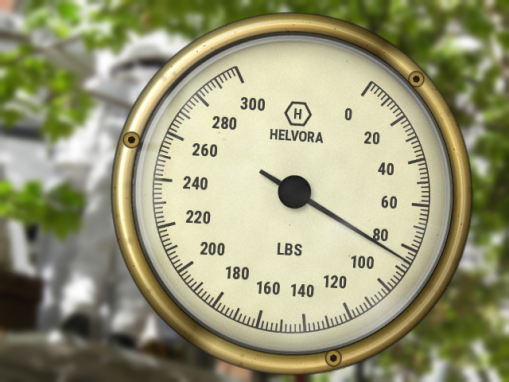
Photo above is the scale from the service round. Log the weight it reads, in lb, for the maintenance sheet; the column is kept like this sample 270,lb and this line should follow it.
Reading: 86,lb
